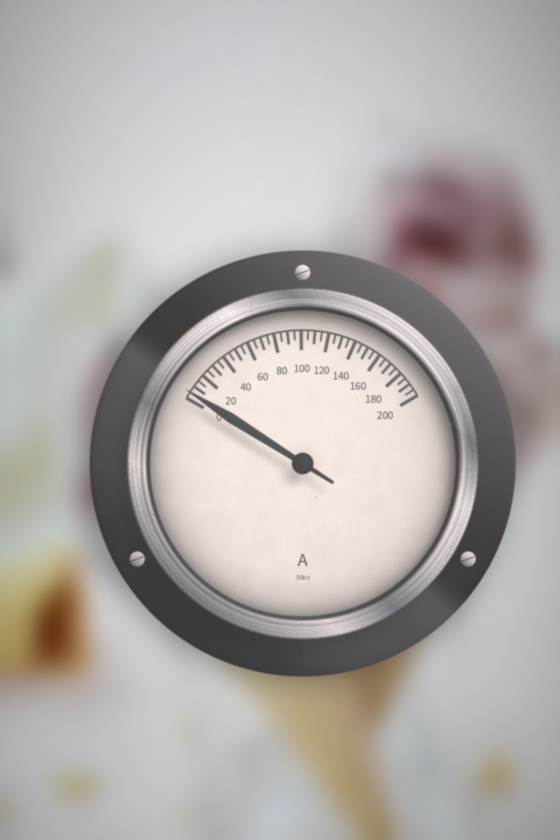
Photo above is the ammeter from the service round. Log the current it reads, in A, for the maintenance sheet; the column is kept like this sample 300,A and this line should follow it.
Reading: 5,A
